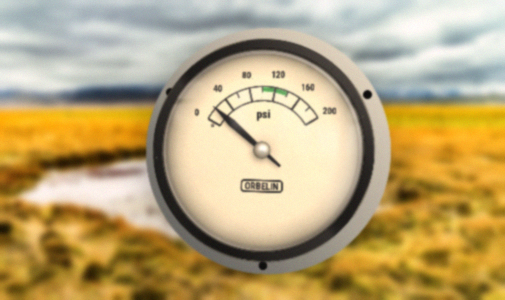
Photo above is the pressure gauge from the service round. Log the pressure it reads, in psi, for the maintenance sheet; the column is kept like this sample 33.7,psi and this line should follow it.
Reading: 20,psi
